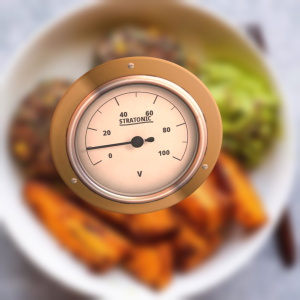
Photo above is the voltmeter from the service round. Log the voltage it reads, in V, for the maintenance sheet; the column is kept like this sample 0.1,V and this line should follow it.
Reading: 10,V
